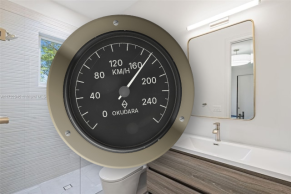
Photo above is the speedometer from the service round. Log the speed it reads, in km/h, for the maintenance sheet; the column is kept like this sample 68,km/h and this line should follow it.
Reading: 170,km/h
